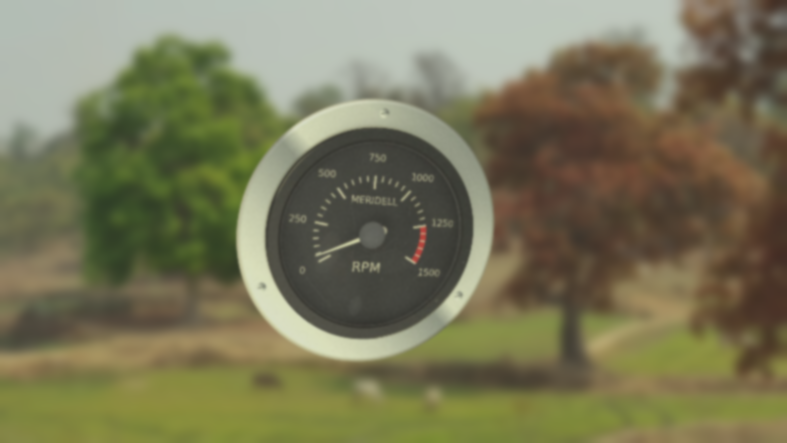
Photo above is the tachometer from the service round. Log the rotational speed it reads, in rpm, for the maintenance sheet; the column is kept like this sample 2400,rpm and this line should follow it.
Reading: 50,rpm
